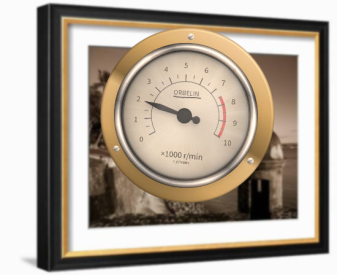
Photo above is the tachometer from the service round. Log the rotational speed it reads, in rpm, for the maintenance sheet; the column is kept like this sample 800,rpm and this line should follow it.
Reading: 2000,rpm
